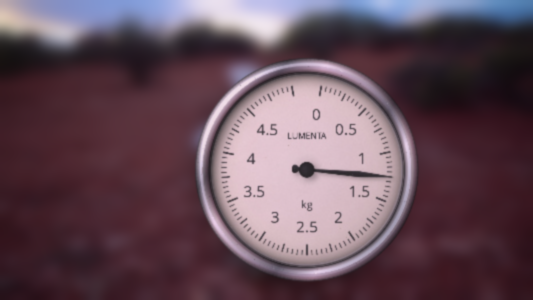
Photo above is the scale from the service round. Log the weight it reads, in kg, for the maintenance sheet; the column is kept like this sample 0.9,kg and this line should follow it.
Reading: 1.25,kg
